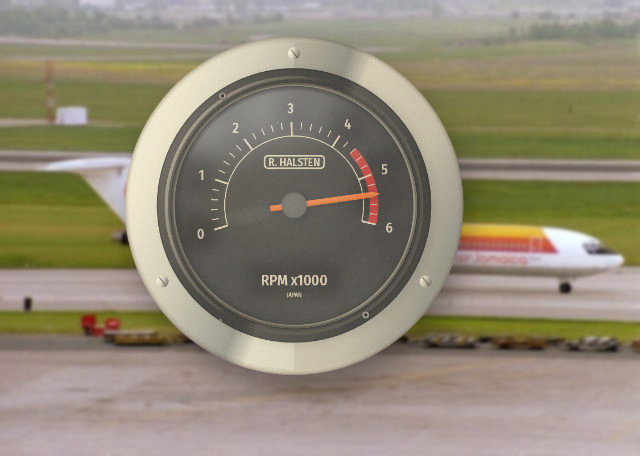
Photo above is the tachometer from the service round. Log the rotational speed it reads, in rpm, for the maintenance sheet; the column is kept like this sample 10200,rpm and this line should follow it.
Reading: 5400,rpm
